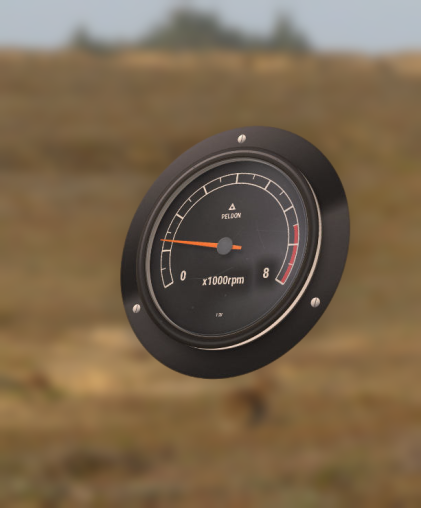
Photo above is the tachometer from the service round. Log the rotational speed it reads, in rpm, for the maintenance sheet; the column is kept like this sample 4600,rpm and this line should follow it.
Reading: 1250,rpm
